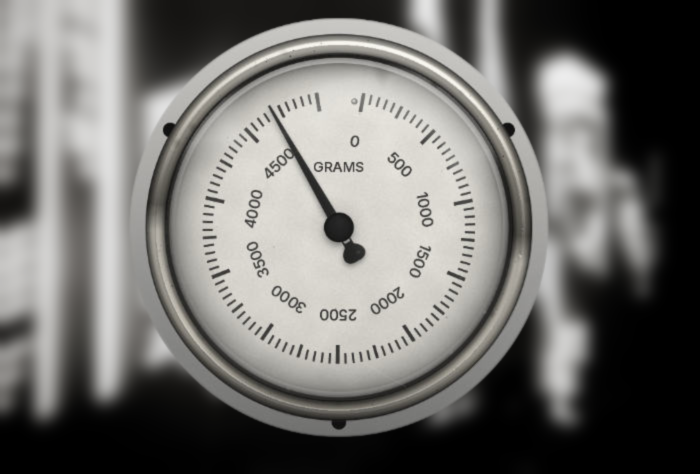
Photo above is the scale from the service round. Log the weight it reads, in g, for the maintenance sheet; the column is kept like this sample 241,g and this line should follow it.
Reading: 4700,g
